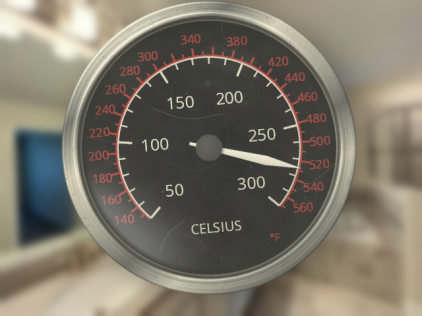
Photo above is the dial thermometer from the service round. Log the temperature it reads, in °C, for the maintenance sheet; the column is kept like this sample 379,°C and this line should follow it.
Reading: 275,°C
